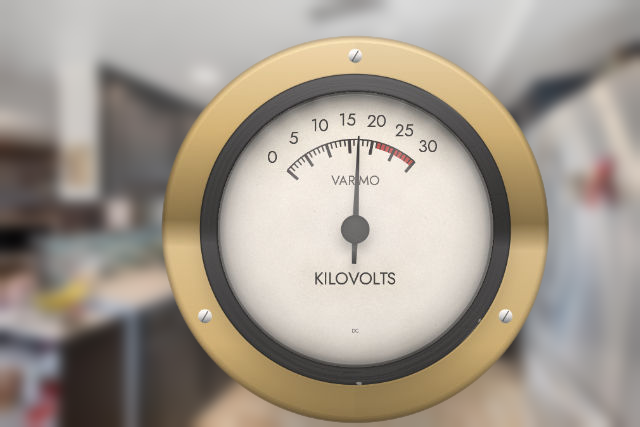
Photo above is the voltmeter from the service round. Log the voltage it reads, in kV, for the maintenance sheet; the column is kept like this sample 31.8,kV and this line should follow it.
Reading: 17,kV
